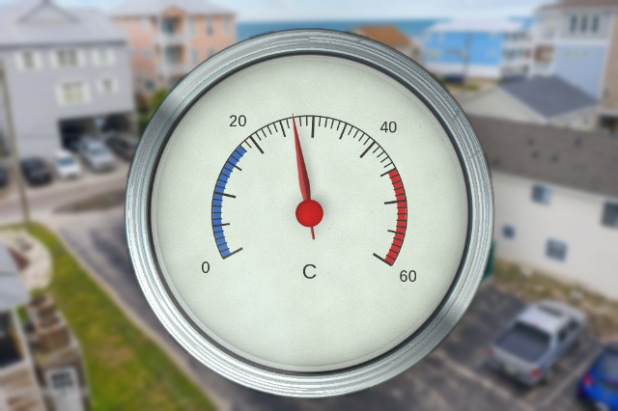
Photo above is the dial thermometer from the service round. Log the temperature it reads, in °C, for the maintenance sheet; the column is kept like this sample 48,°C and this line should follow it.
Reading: 27,°C
